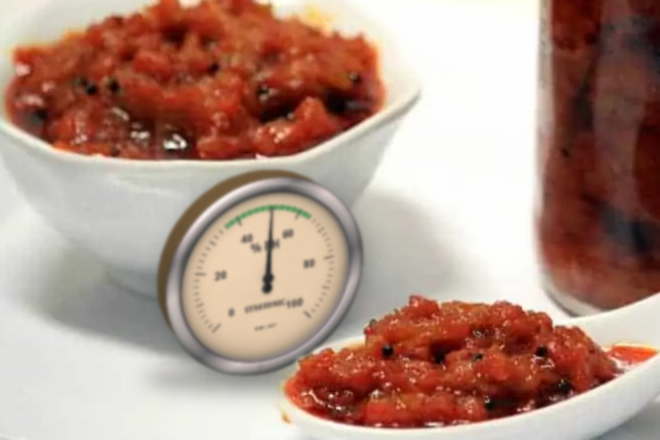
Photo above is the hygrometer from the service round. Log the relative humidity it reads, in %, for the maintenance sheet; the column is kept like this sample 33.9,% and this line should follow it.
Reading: 50,%
